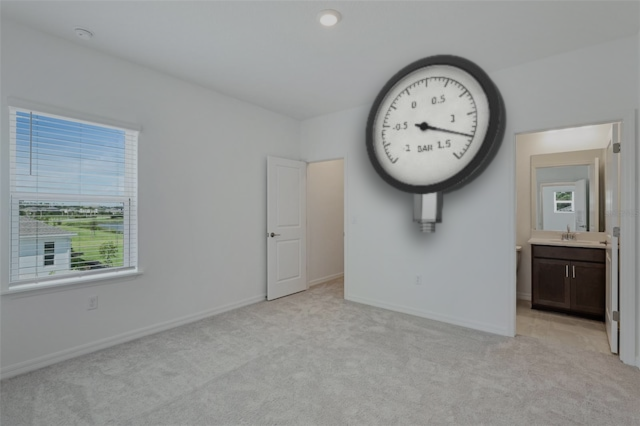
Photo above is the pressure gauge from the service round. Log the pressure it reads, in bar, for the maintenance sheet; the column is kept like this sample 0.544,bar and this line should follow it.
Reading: 1.25,bar
